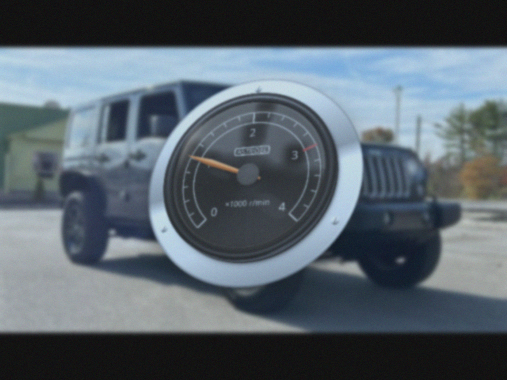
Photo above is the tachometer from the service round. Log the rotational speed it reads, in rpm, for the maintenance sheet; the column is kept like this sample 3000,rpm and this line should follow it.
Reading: 1000,rpm
